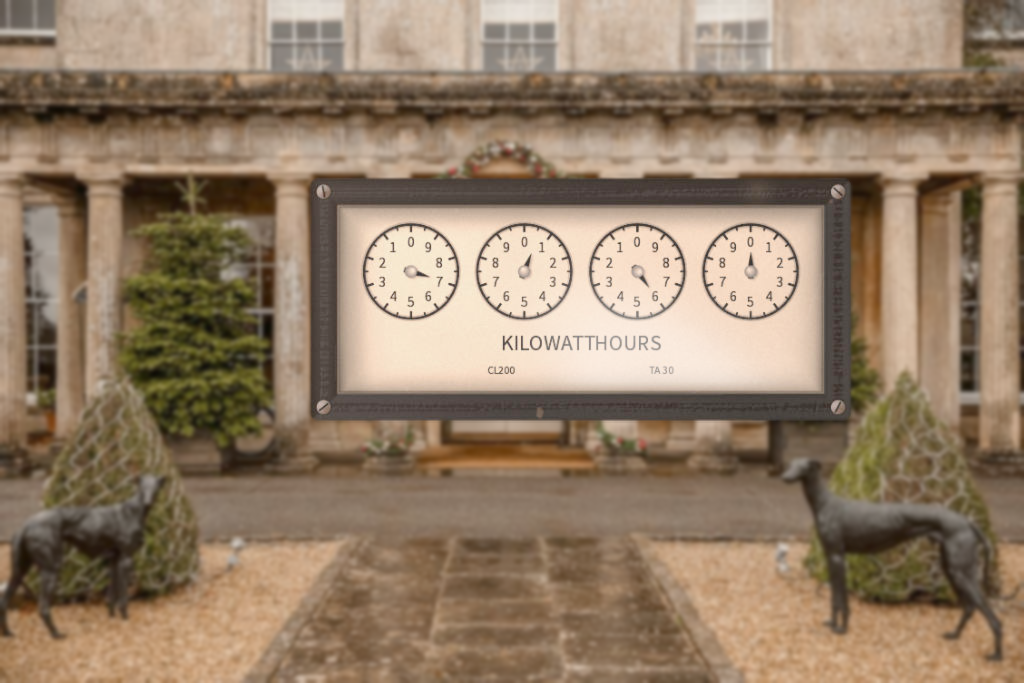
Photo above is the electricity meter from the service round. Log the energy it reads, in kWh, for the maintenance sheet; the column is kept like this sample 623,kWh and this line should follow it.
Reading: 7060,kWh
